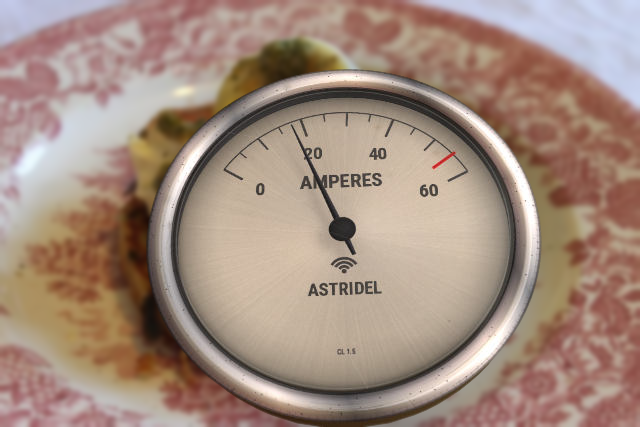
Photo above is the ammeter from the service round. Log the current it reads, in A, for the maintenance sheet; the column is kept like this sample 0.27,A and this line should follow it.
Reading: 17.5,A
